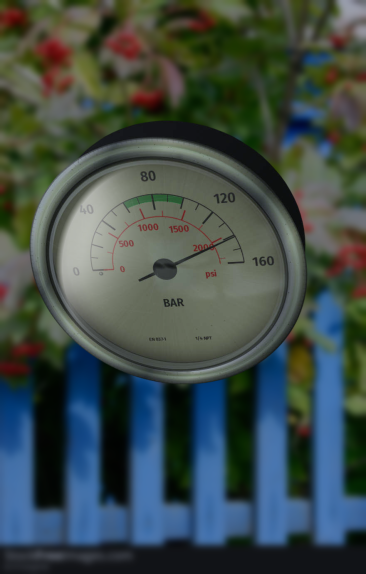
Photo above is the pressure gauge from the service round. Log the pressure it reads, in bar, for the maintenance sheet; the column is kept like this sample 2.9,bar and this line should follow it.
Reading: 140,bar
